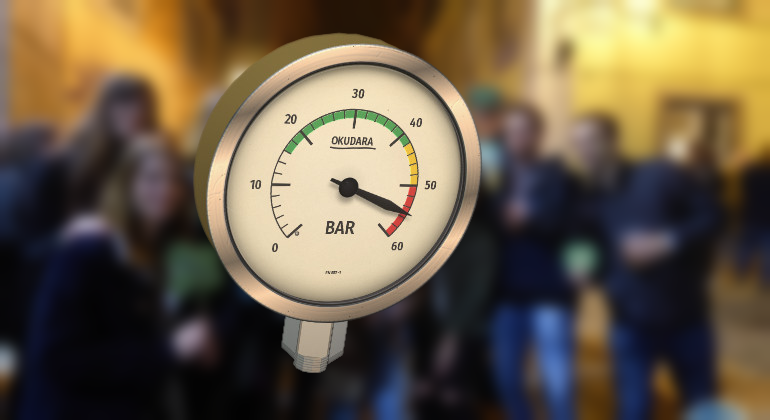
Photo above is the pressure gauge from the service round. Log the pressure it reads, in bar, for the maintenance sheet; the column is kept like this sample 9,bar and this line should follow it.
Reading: 55,bar
